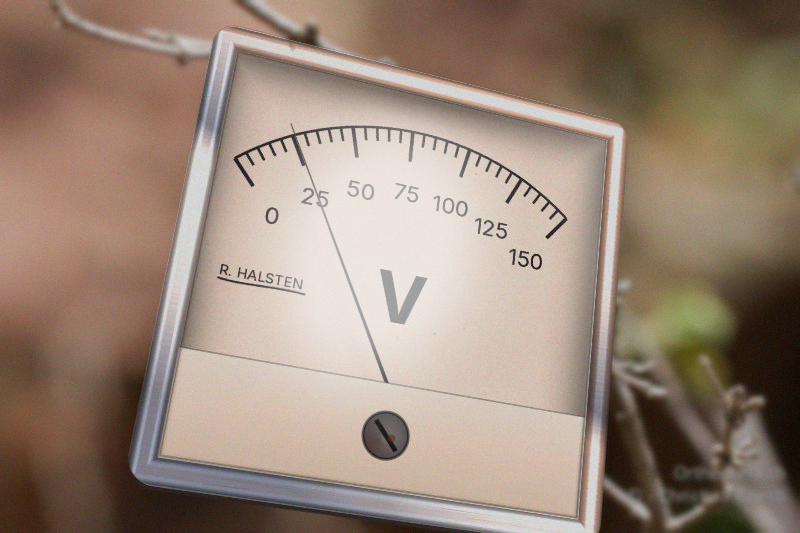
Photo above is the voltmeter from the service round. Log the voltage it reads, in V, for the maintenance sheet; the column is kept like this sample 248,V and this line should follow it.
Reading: 25,V
